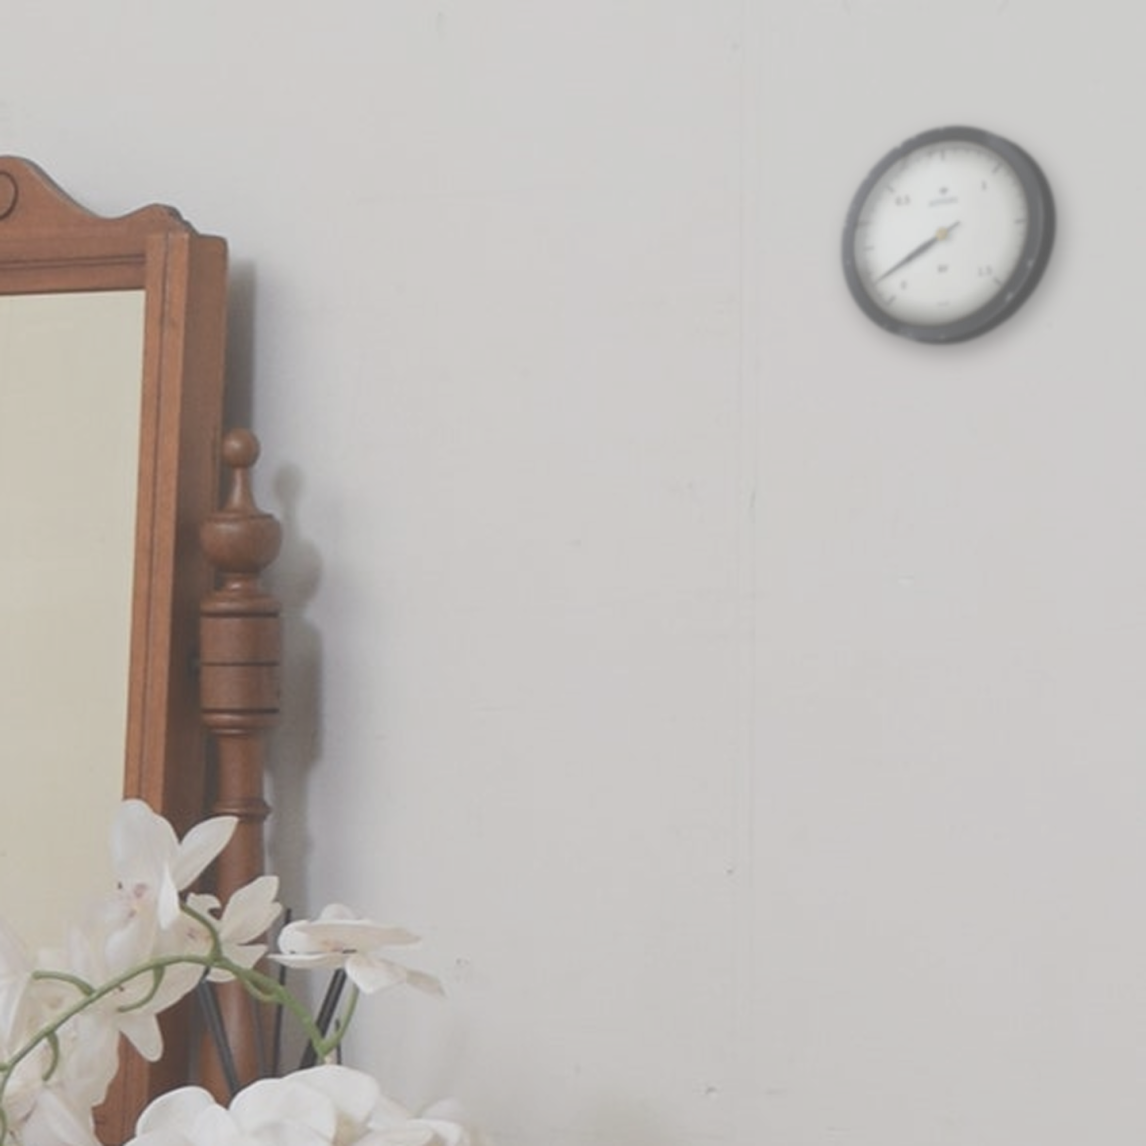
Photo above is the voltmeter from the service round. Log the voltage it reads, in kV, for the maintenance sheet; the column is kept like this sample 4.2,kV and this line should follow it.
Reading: 0.1,kV
